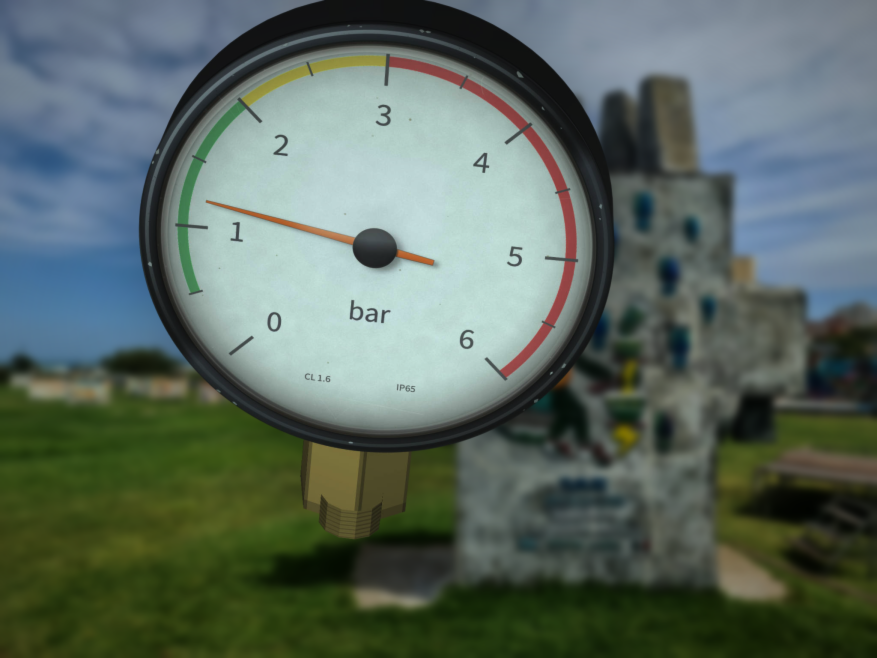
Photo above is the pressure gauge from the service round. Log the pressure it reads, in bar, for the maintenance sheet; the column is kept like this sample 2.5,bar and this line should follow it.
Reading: 1.25,bar
